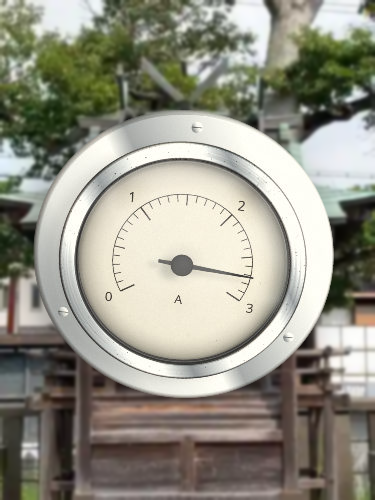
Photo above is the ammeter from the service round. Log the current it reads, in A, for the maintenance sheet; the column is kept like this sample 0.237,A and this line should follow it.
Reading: 2.7,A
